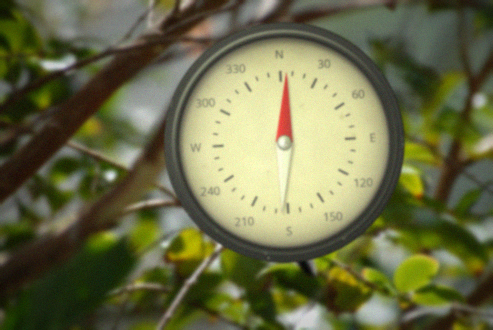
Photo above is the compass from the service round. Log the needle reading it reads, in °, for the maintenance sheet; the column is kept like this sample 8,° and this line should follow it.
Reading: 5,°
